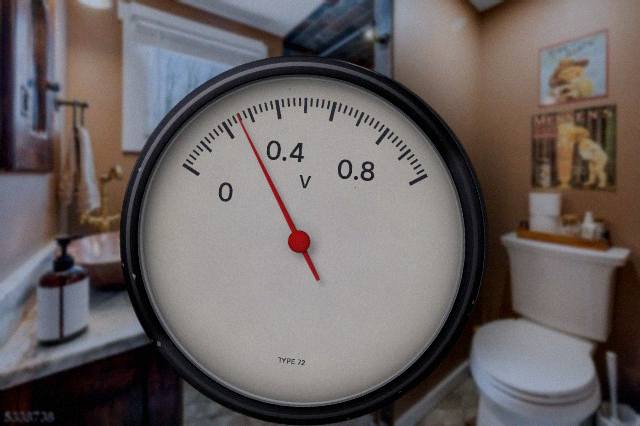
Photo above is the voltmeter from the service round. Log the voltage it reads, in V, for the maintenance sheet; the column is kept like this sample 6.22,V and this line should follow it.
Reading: 0.26,V
